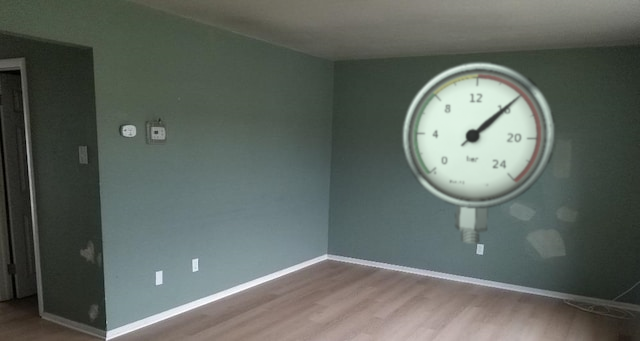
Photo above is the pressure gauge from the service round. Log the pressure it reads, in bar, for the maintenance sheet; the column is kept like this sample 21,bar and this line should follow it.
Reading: 16,bar
